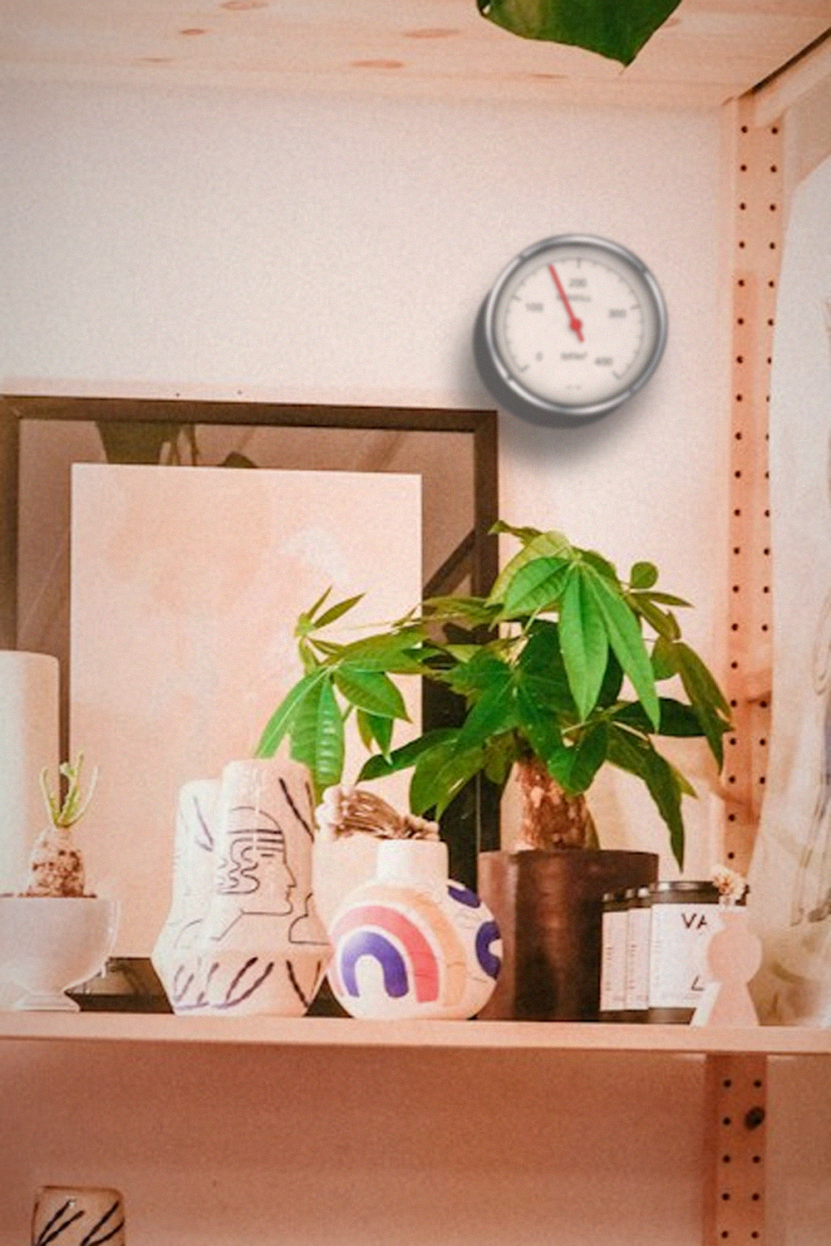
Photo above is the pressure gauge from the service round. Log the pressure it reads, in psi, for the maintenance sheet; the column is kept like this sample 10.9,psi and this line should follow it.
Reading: 160,psi
